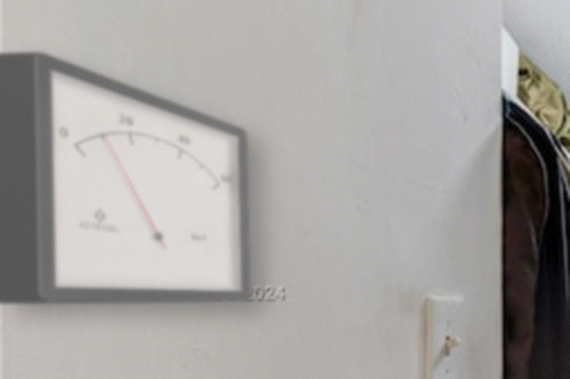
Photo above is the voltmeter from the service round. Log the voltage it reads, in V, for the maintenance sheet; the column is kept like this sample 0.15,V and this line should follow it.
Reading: 10,V
